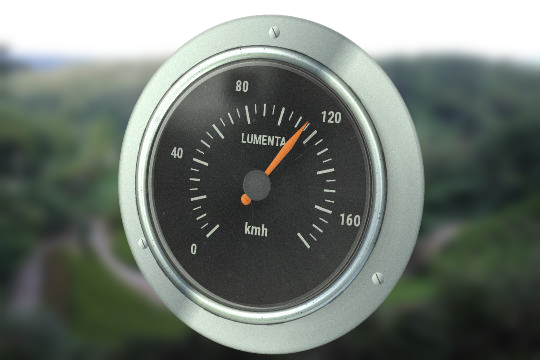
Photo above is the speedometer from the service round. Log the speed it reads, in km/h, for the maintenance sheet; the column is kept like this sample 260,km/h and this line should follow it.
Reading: 115,km/h
